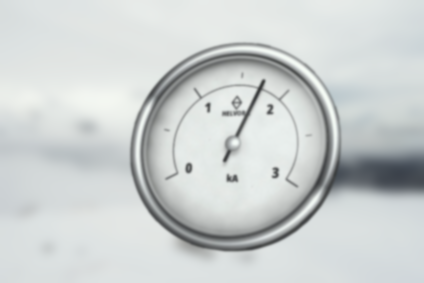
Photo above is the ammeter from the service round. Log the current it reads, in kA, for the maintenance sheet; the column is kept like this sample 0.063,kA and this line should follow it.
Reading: 1.75,kA
